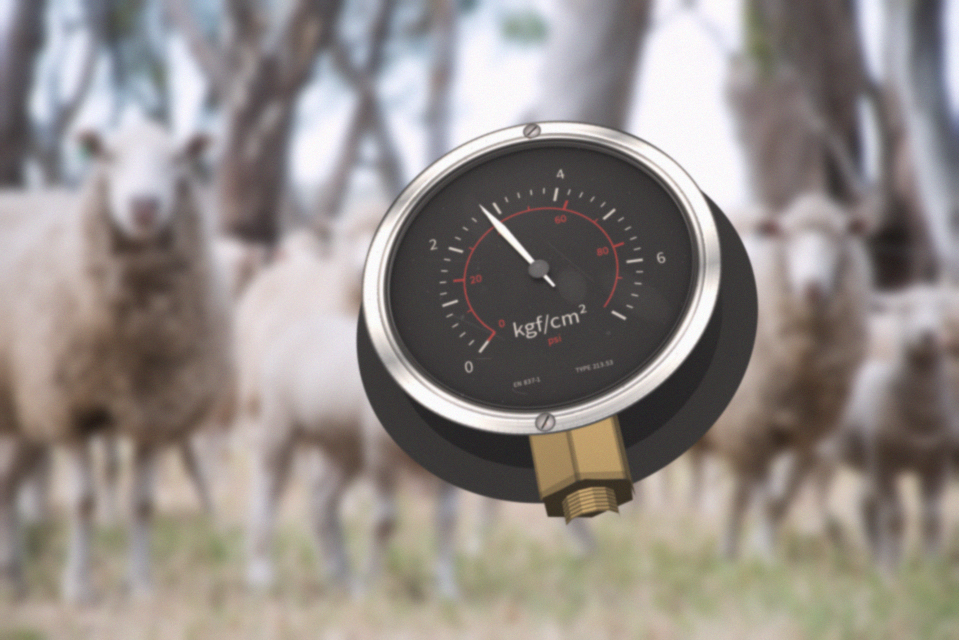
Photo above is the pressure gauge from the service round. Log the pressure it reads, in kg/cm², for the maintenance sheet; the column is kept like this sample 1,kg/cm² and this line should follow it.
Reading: 2.8,kg/cm²
